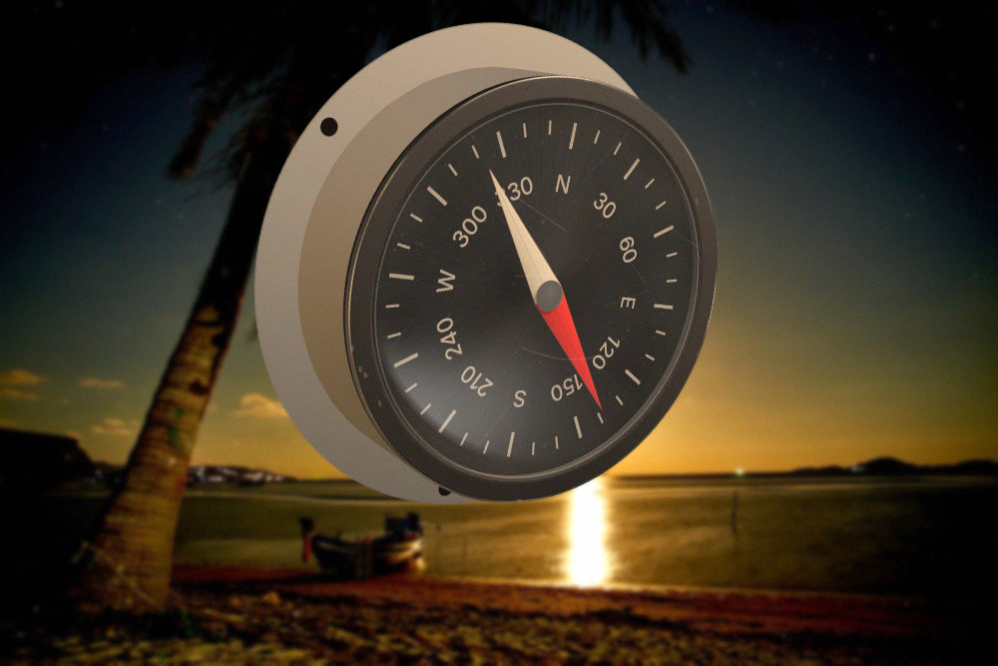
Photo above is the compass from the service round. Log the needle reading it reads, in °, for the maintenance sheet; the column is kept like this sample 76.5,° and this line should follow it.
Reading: 140,°
